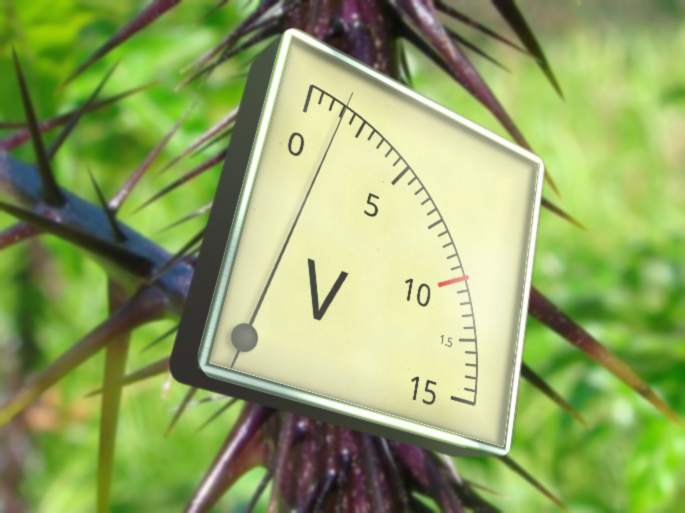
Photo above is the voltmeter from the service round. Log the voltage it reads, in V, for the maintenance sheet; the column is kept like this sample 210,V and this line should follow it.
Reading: 1.5,V
